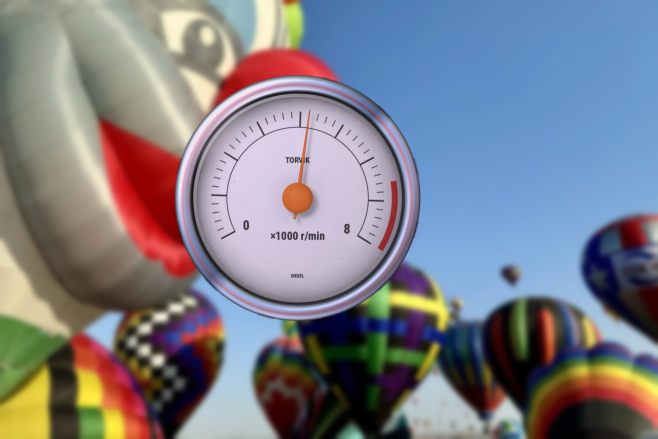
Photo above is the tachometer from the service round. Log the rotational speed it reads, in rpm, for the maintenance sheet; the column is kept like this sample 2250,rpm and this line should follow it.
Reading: 4200,rpm
